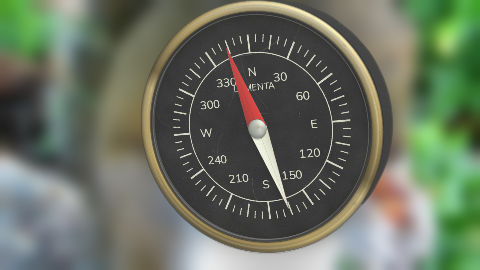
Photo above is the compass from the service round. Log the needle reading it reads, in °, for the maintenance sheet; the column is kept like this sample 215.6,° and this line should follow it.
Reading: 345,°
